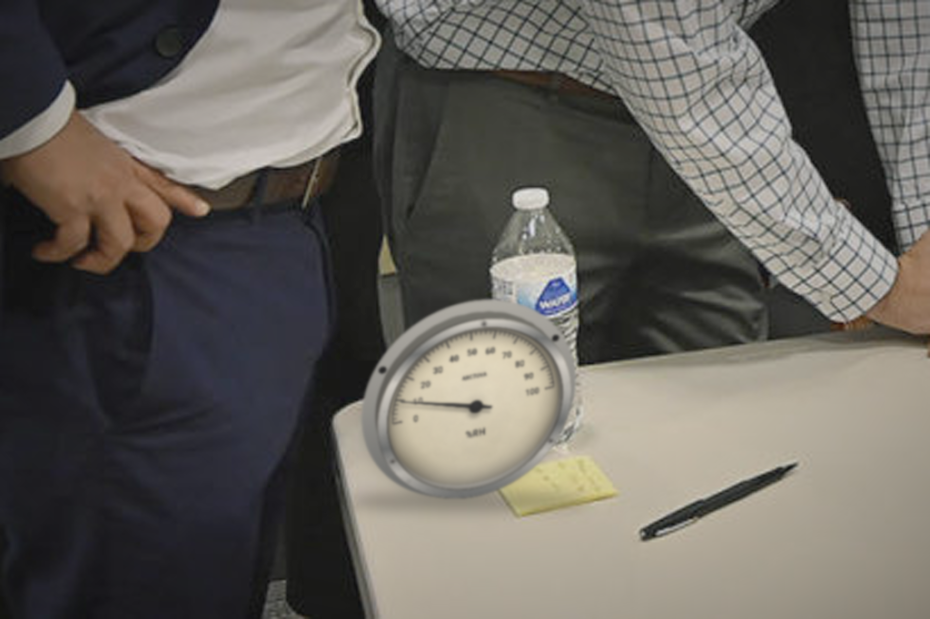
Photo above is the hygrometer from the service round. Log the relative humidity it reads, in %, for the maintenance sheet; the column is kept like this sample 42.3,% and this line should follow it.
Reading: 10,%
